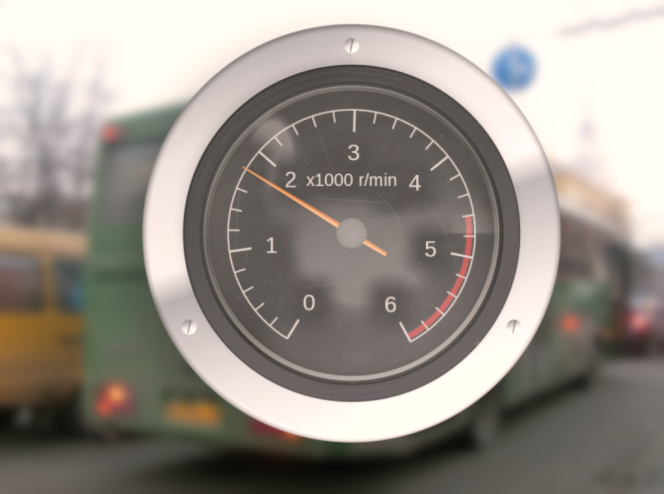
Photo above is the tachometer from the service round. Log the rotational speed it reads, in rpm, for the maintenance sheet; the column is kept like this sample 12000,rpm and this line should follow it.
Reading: 1800,rpm
